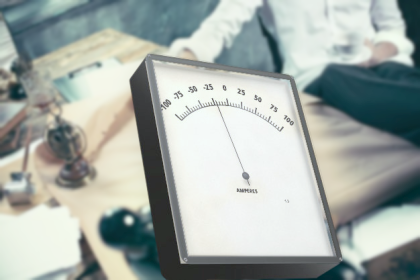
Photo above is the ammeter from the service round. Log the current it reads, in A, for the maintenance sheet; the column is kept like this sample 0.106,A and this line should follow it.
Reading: -25,A
